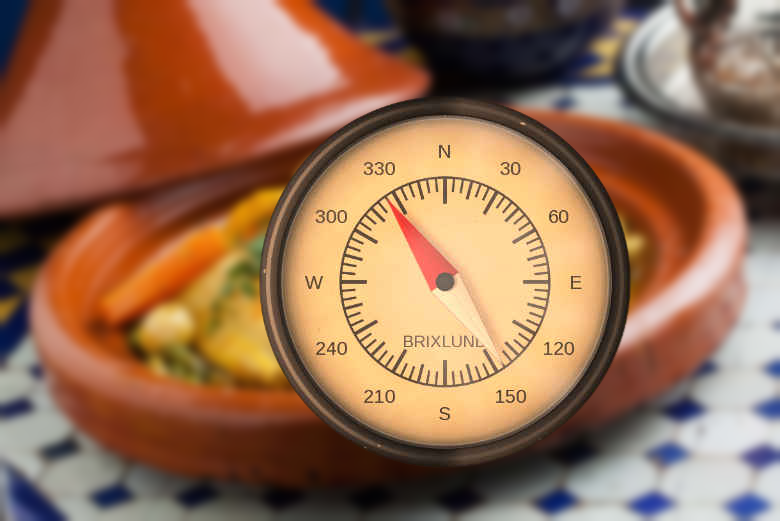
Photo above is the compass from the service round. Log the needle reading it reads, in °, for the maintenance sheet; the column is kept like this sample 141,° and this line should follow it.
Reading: 325,°
